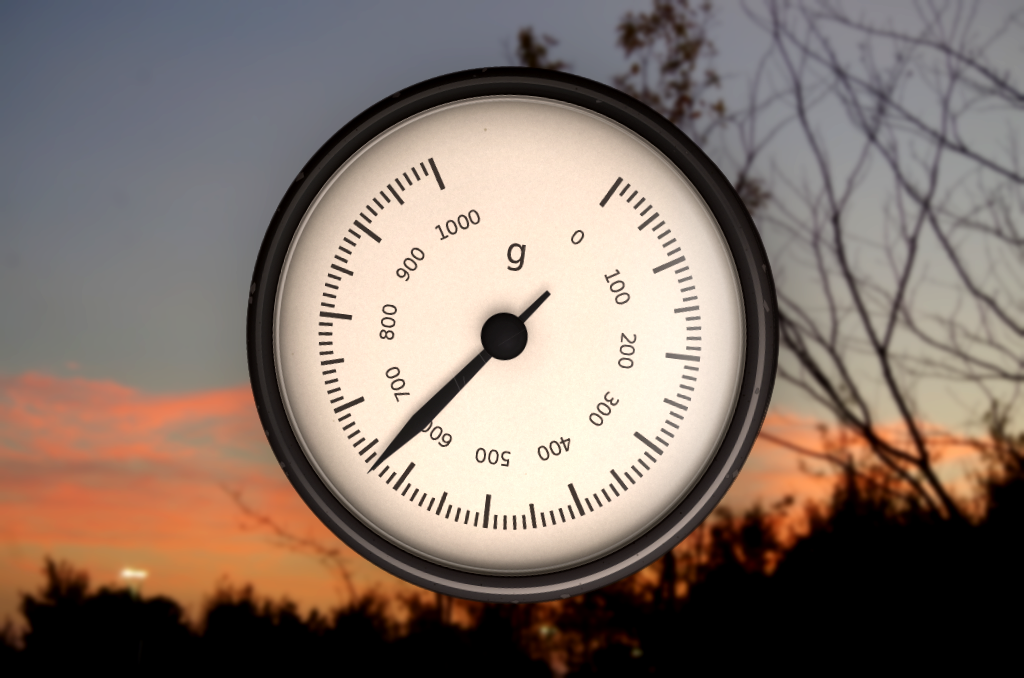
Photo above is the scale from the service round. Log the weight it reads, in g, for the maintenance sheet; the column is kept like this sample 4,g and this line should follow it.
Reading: 630,g
